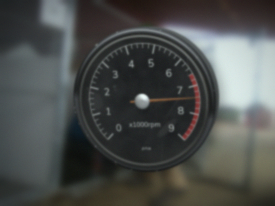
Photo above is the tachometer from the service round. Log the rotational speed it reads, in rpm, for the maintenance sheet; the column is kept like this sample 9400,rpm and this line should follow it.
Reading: 7400,rpm
